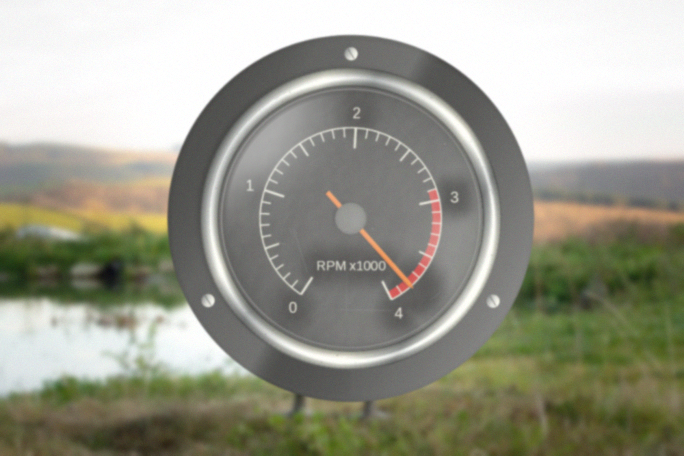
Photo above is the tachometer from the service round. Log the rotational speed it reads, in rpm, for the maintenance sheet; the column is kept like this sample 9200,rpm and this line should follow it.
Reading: 3800,rpm
